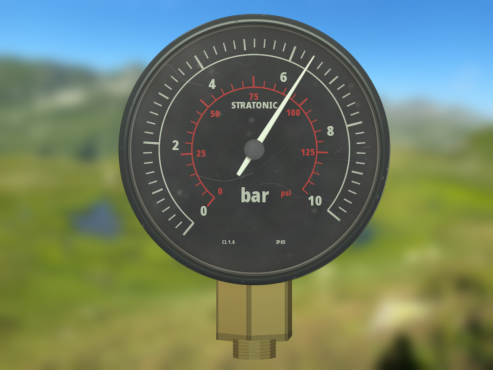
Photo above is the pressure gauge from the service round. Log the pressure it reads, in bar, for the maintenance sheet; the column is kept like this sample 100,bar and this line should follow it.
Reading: 6.4,bar
